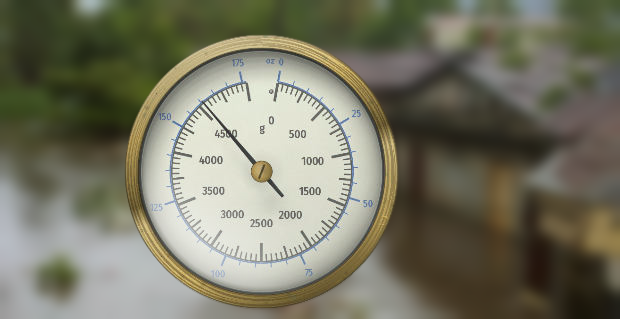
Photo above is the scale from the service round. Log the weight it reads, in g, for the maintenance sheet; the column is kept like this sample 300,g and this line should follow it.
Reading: 4550,g
